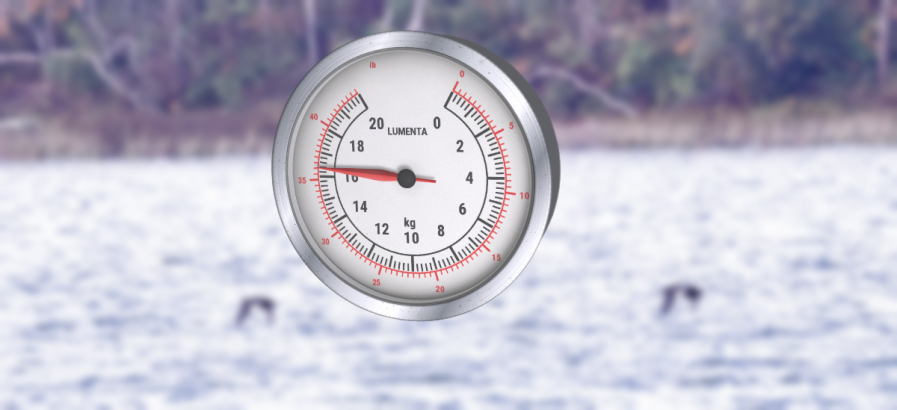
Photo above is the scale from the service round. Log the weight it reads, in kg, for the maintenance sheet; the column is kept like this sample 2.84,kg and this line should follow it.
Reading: 16.4,kg
